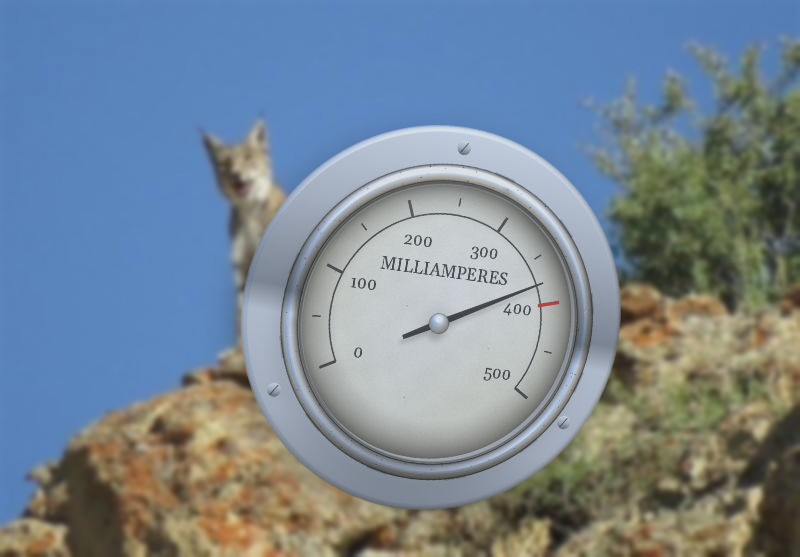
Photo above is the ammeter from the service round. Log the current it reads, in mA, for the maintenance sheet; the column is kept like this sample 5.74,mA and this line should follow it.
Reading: 375,mA
